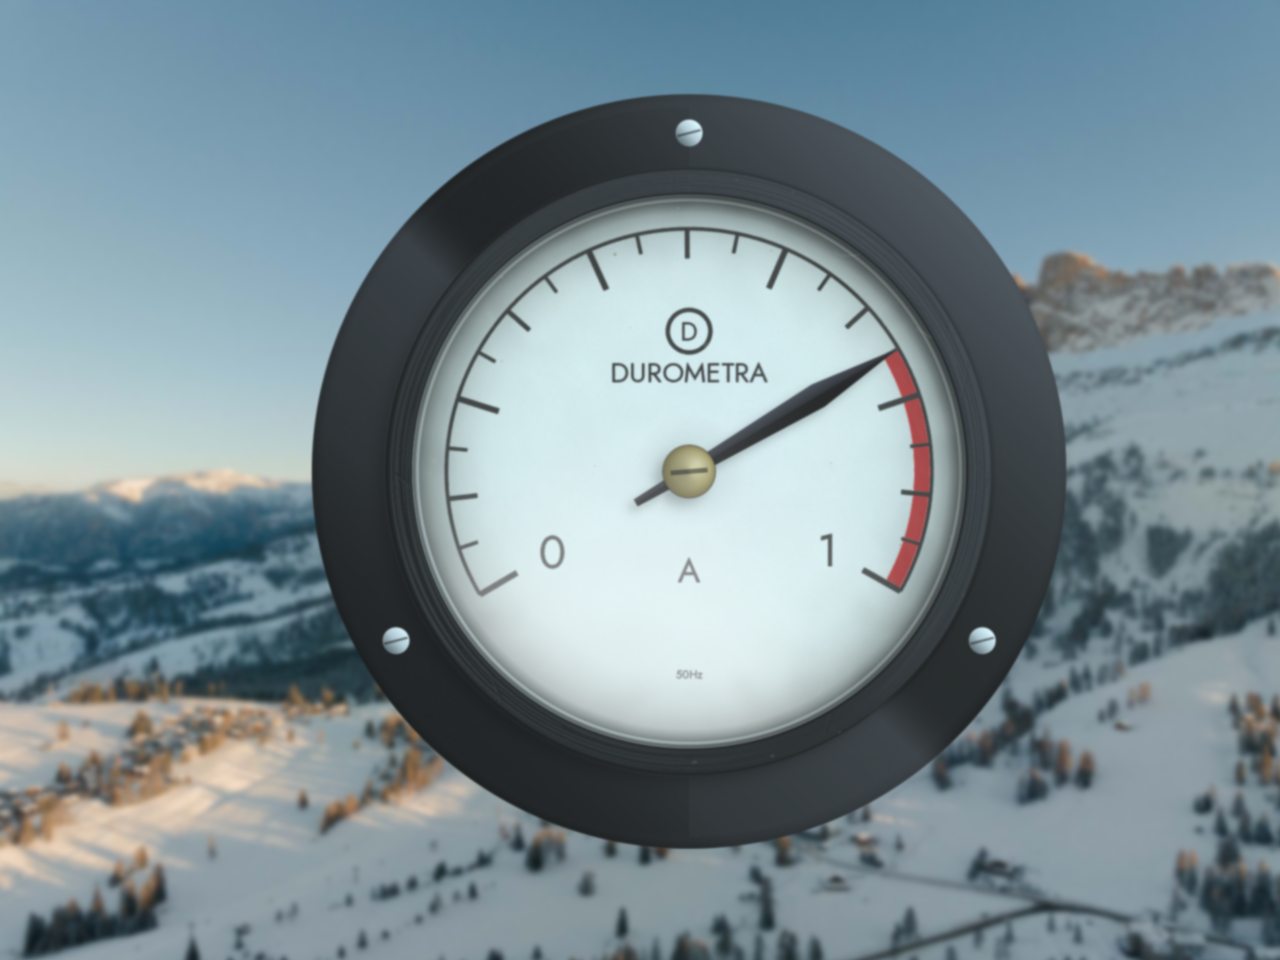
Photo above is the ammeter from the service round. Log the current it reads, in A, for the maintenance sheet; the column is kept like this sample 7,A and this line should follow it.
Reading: 0.75,A
